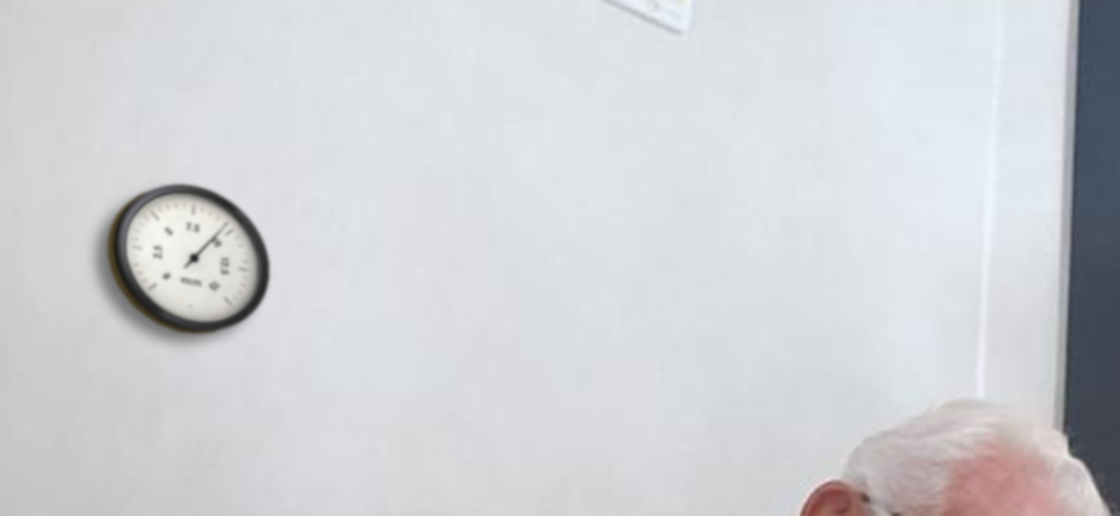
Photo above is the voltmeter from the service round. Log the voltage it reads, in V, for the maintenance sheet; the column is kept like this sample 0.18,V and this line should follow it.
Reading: 9.5,V
